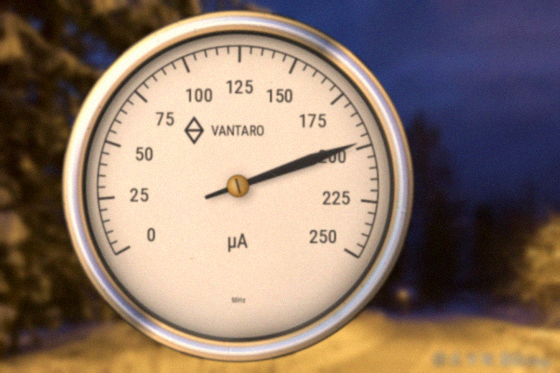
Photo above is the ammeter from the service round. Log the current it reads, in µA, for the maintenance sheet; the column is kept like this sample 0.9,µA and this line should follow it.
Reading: 197.5,µA
